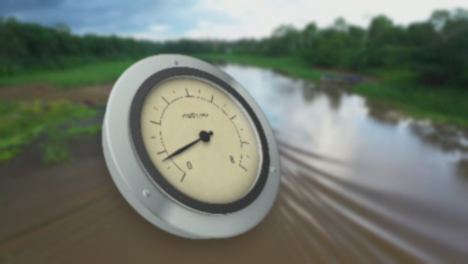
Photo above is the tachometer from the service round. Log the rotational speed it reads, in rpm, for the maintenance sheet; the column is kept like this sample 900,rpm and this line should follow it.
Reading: 750,rpm
